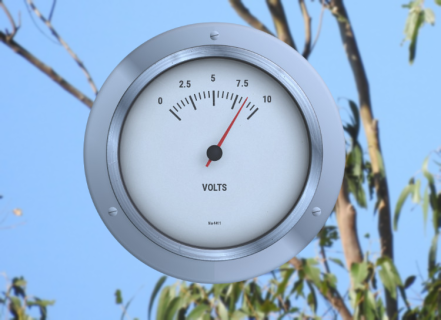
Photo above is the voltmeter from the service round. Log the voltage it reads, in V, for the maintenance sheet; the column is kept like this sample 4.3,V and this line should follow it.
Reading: 8.5,V
